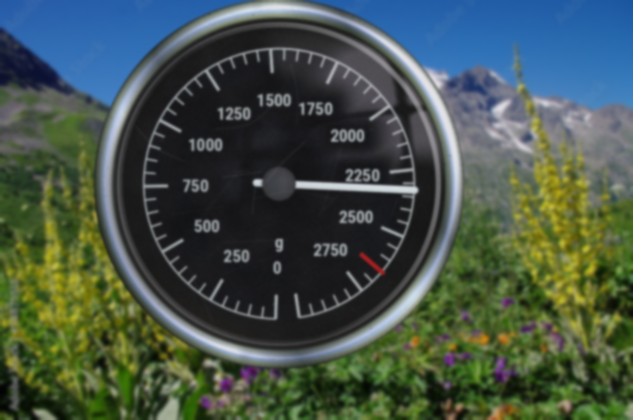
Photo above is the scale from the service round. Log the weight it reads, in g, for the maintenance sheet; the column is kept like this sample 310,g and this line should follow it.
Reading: 2325,g
